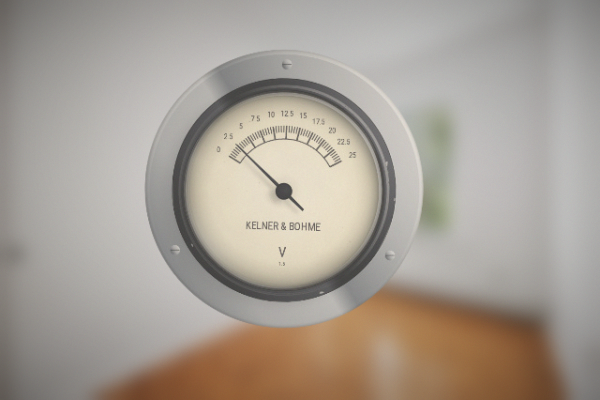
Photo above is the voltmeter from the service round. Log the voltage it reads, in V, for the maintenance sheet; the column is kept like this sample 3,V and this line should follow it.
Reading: 2.5,V
